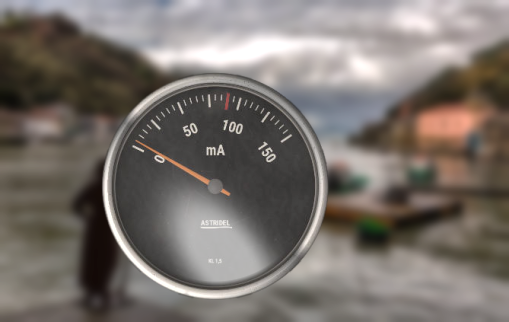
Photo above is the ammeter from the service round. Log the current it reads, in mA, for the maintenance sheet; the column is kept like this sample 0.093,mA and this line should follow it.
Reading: 5,mA
